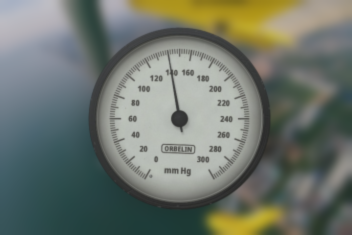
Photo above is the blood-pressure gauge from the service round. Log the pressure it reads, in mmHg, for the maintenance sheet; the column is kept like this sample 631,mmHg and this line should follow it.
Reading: 140,mmHg
